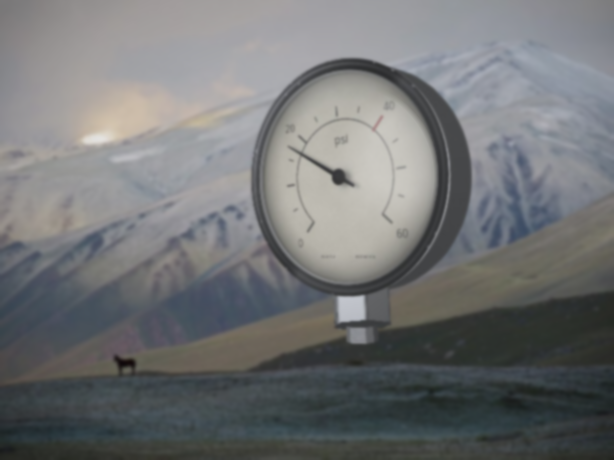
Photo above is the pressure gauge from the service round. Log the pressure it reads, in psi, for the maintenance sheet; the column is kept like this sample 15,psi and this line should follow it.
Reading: 17.5,psi
